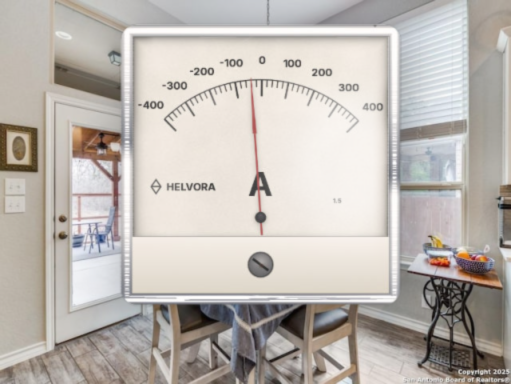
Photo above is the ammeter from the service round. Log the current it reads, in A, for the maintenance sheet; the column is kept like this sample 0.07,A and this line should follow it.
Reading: -40,A
